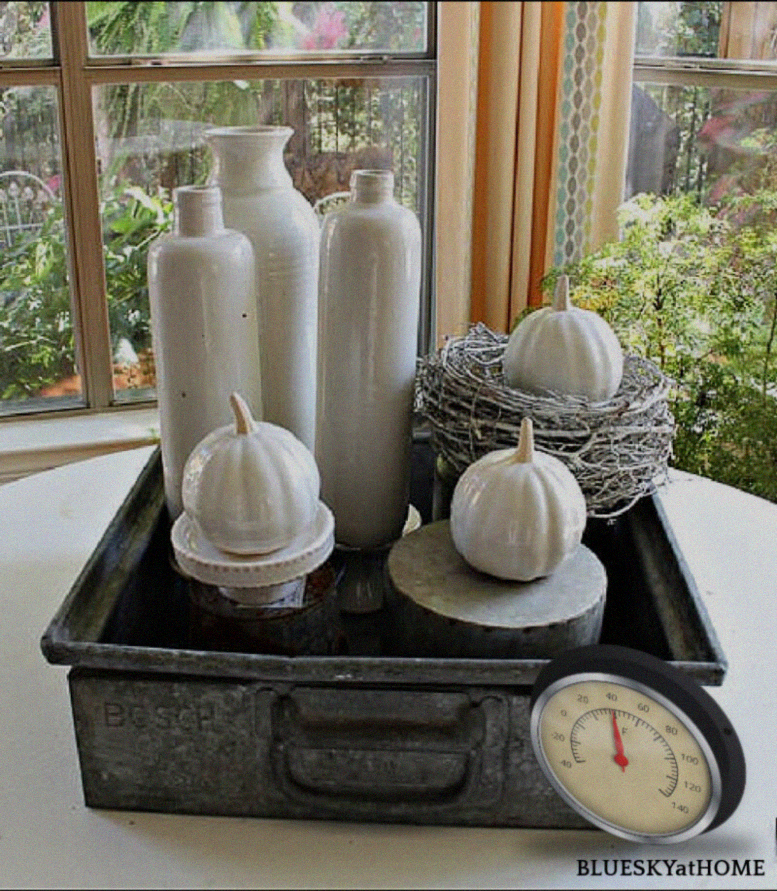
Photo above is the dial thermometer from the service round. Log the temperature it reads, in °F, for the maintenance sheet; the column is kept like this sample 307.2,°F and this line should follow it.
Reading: 40,°F
